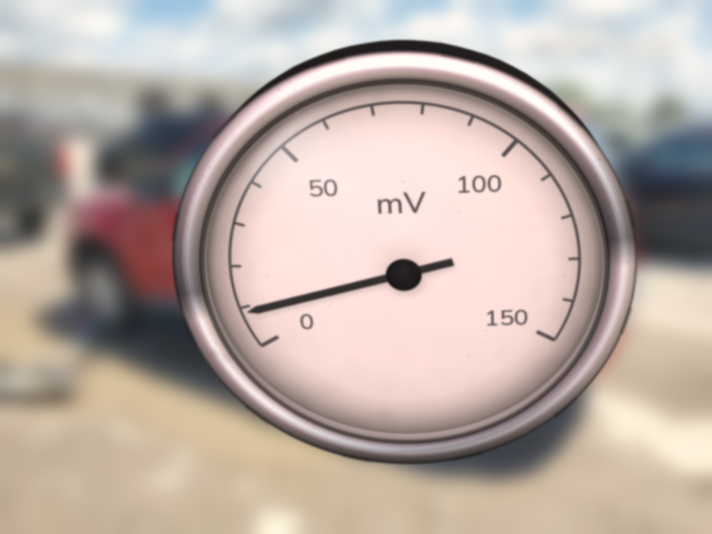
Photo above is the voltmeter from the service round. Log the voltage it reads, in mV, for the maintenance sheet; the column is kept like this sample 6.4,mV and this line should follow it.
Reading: 10,mV
